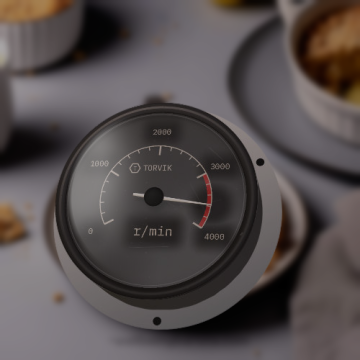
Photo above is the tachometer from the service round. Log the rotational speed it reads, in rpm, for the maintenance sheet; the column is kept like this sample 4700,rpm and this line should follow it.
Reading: 3600,rpm
